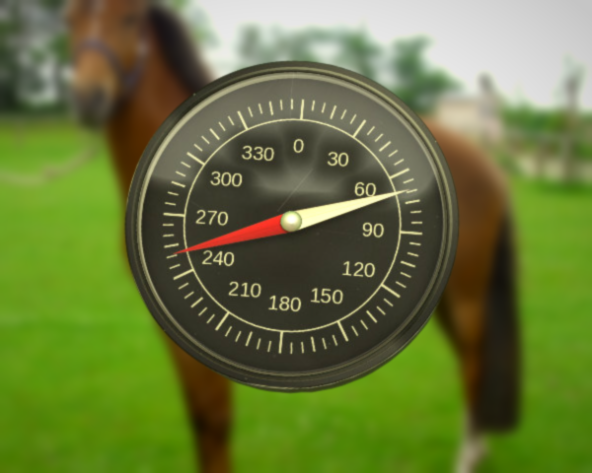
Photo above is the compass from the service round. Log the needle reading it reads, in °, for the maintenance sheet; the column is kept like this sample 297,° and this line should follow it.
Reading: 250,°
